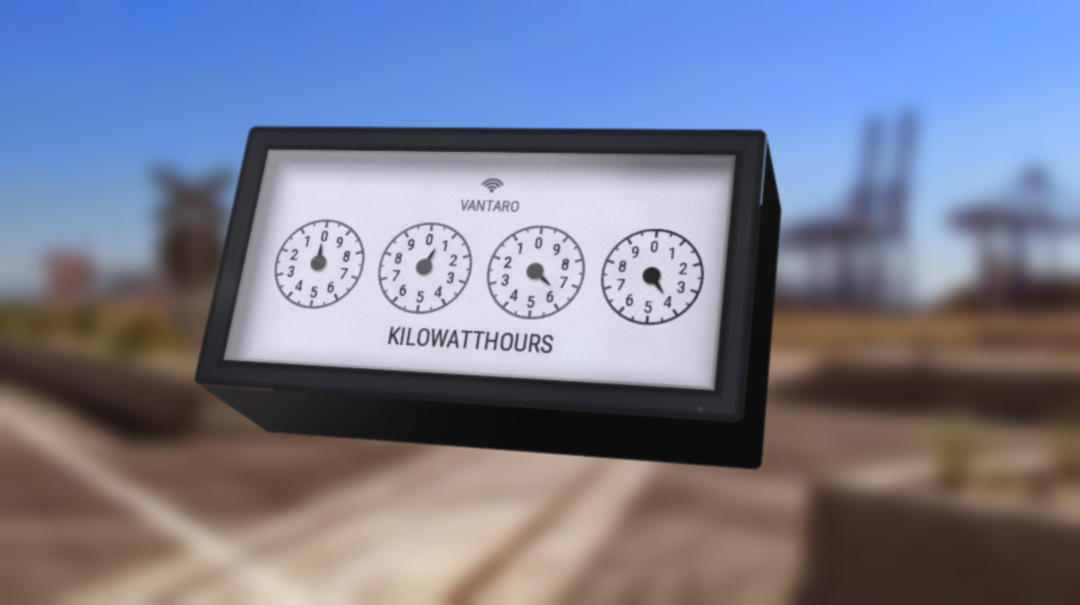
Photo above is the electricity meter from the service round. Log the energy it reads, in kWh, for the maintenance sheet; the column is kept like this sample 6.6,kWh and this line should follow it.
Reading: 64,kWh
